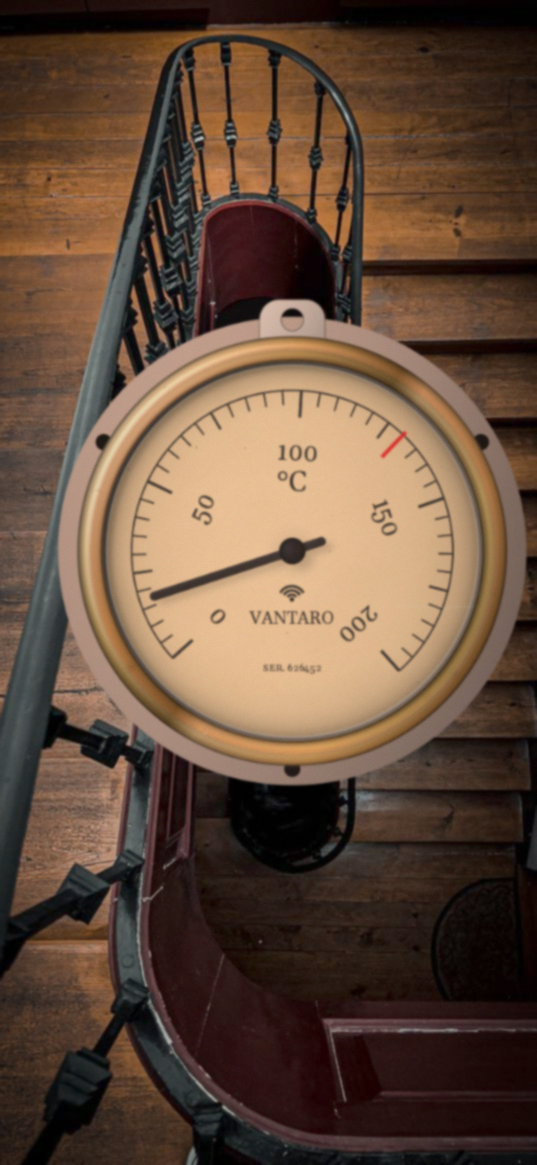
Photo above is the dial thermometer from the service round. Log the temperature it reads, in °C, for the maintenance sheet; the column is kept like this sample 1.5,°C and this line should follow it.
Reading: 17.5,°C
